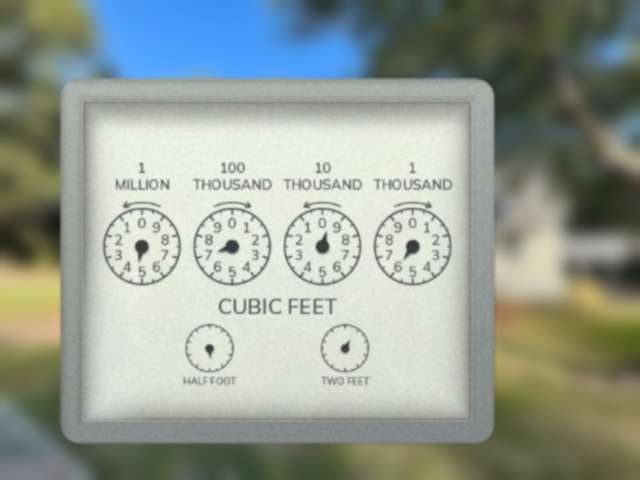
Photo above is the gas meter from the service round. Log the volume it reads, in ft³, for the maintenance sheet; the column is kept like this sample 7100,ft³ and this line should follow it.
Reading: 469600,ft³
